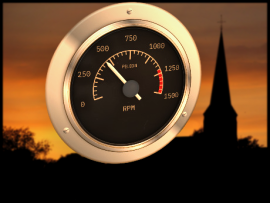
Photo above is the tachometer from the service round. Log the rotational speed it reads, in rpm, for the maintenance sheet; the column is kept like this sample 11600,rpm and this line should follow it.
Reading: 450,rpm
